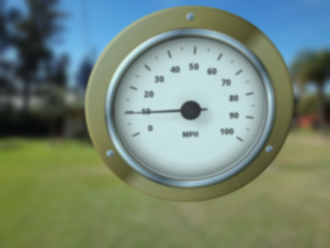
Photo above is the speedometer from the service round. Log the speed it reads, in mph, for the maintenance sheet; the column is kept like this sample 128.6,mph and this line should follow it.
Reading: 10,mph
